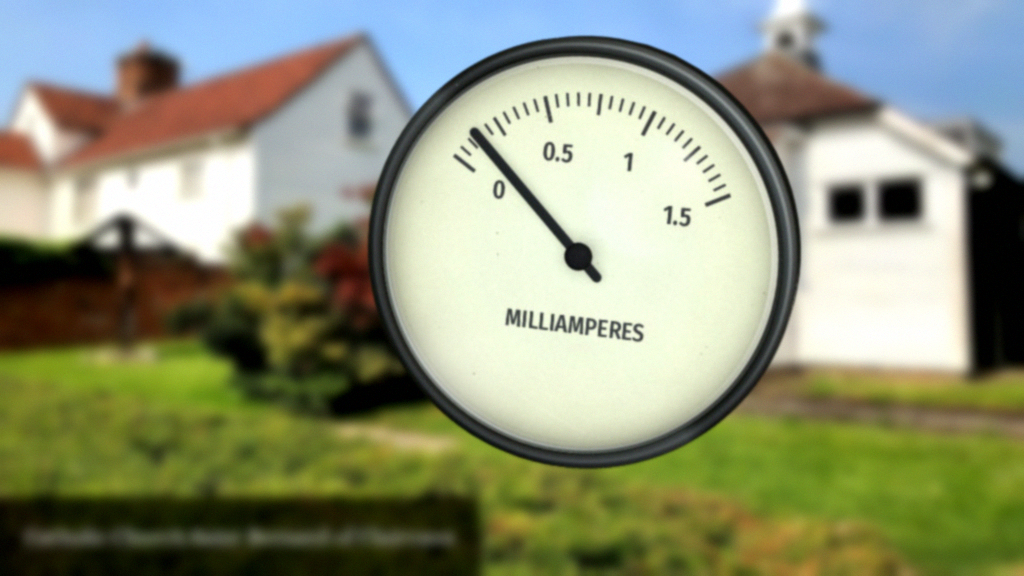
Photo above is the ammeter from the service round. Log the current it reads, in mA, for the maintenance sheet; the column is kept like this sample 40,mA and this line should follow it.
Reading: 0.15,mA
